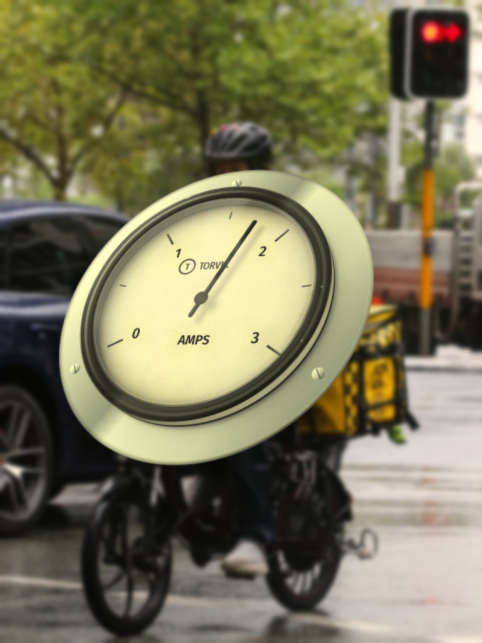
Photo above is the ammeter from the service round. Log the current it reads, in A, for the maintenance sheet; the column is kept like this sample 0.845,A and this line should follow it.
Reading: 1.75,A
